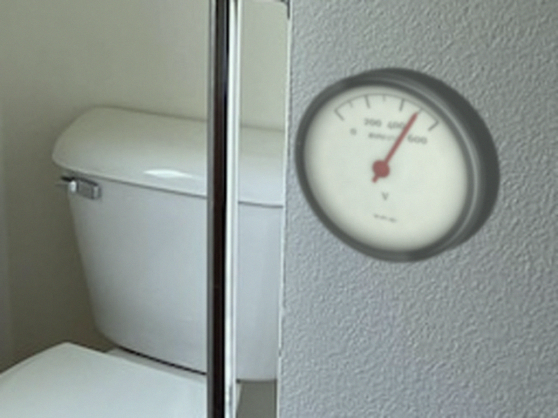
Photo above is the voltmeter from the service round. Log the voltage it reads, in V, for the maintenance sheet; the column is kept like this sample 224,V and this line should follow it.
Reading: 500,V
